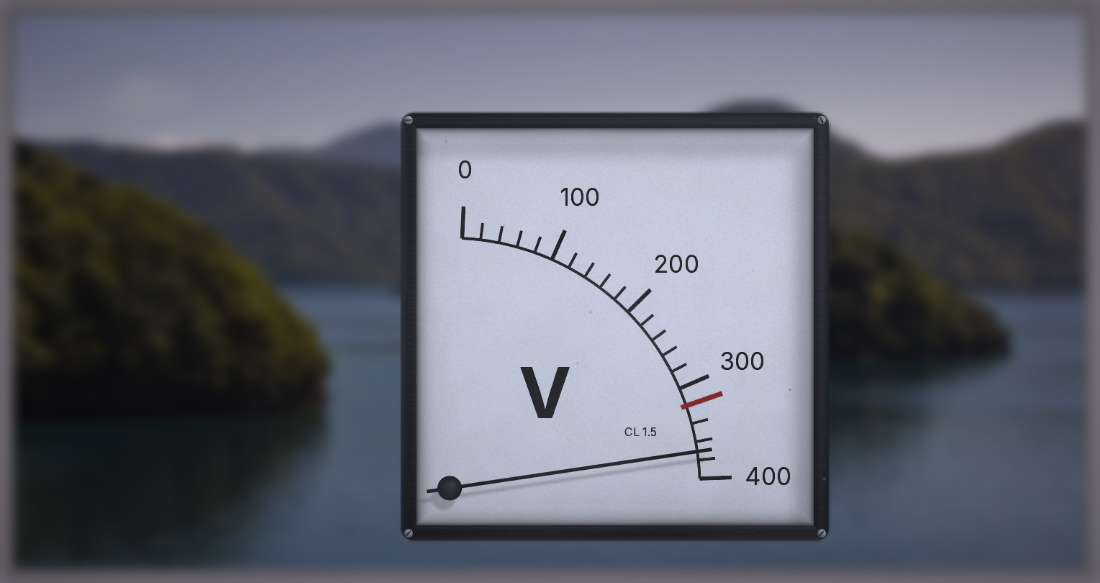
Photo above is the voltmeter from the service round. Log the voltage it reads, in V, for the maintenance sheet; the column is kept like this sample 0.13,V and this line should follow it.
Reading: 370,V
